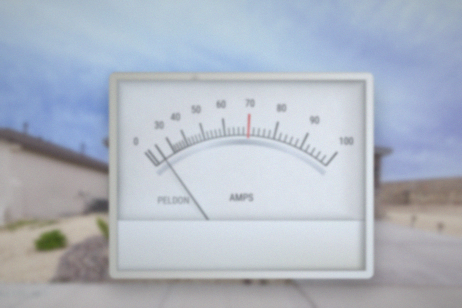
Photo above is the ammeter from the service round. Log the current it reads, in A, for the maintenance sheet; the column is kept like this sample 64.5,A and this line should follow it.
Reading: 20,A
